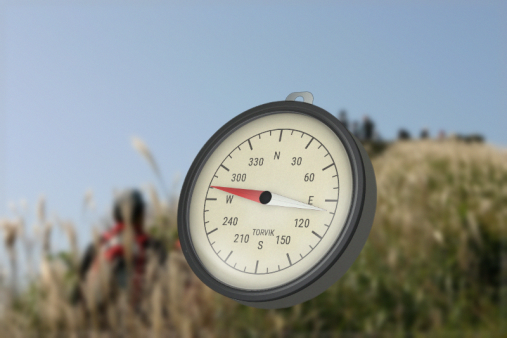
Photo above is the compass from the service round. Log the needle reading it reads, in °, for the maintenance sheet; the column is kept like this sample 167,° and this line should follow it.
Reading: 280,°
